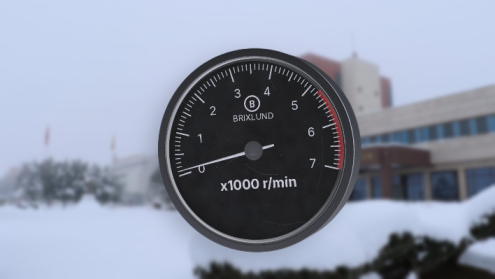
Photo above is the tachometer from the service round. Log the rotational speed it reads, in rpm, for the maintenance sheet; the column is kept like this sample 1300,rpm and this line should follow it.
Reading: 100,rpm
